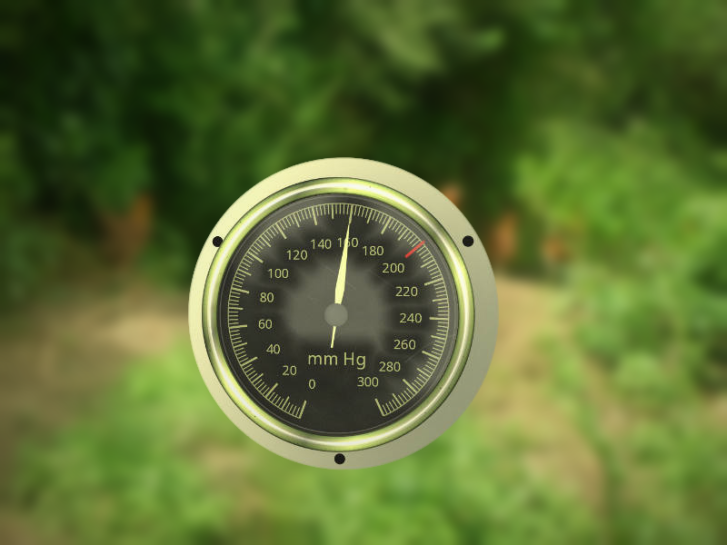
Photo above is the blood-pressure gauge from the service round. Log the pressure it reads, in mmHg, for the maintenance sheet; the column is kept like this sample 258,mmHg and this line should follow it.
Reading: 160,mmHg
